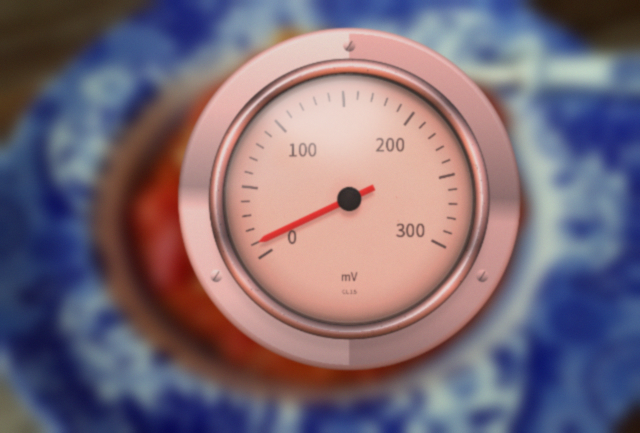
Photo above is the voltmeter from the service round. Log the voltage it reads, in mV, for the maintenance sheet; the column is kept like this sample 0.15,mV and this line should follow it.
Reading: 10,mV
